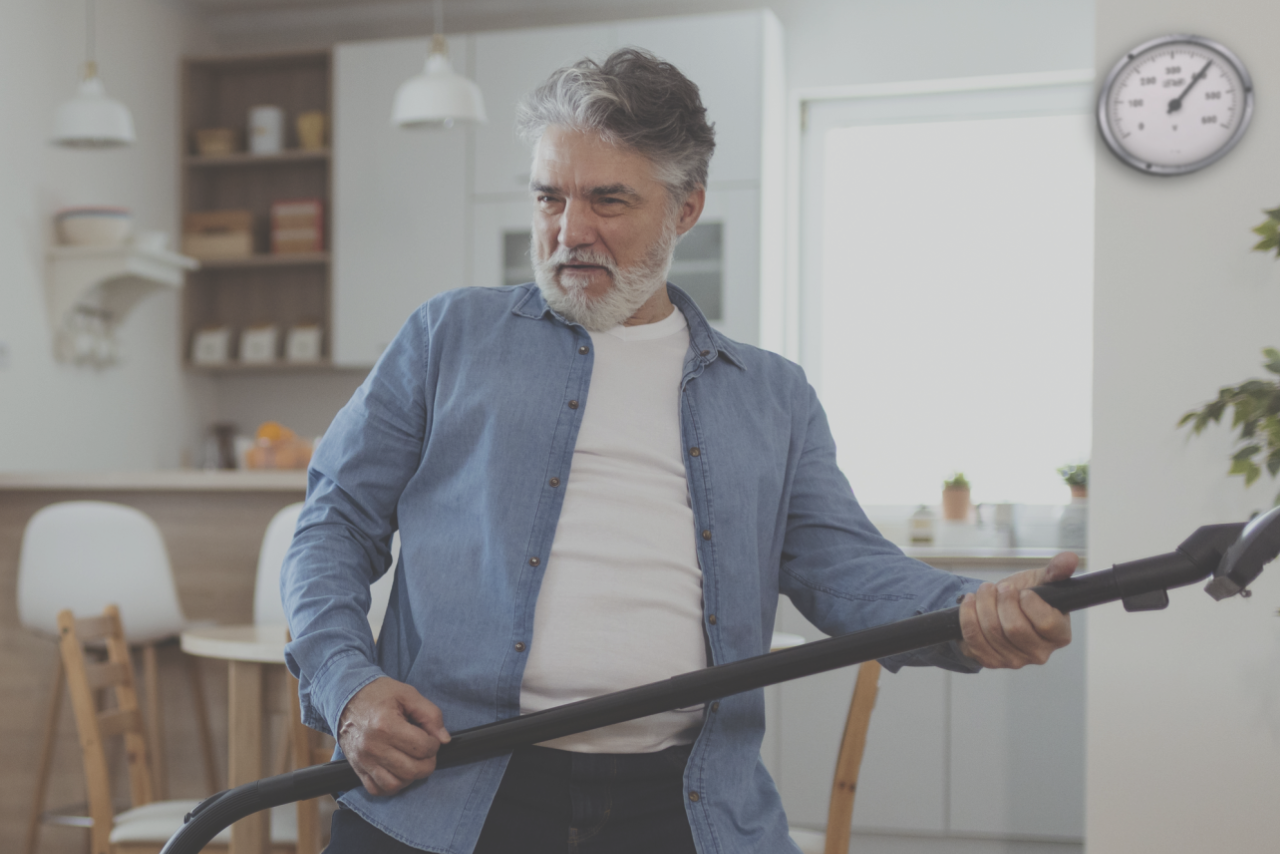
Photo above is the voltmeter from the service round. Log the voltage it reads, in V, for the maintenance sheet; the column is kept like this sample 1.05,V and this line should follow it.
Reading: 400,V
